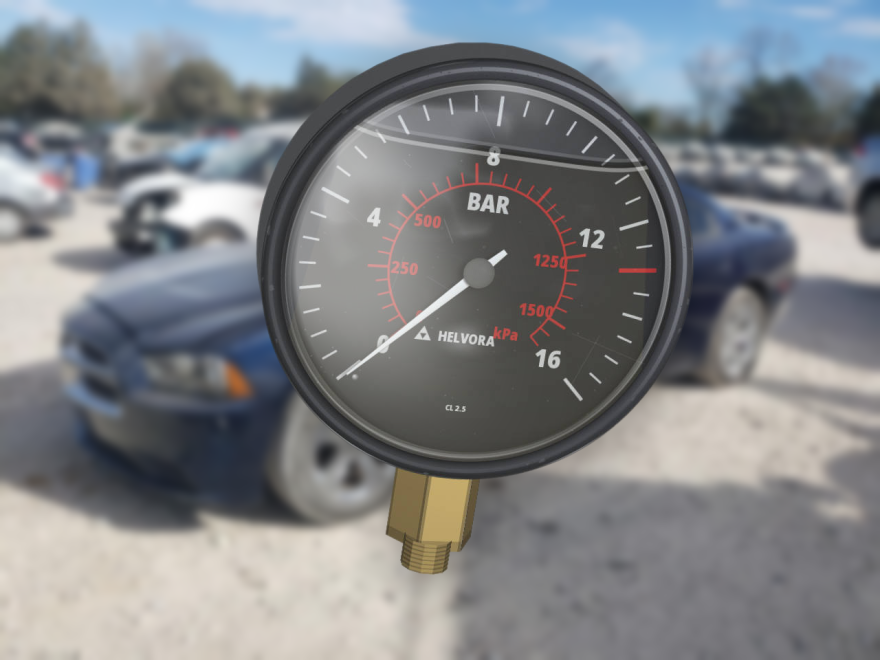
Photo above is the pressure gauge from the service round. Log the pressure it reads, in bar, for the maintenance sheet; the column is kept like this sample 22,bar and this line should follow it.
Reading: 0,bar
